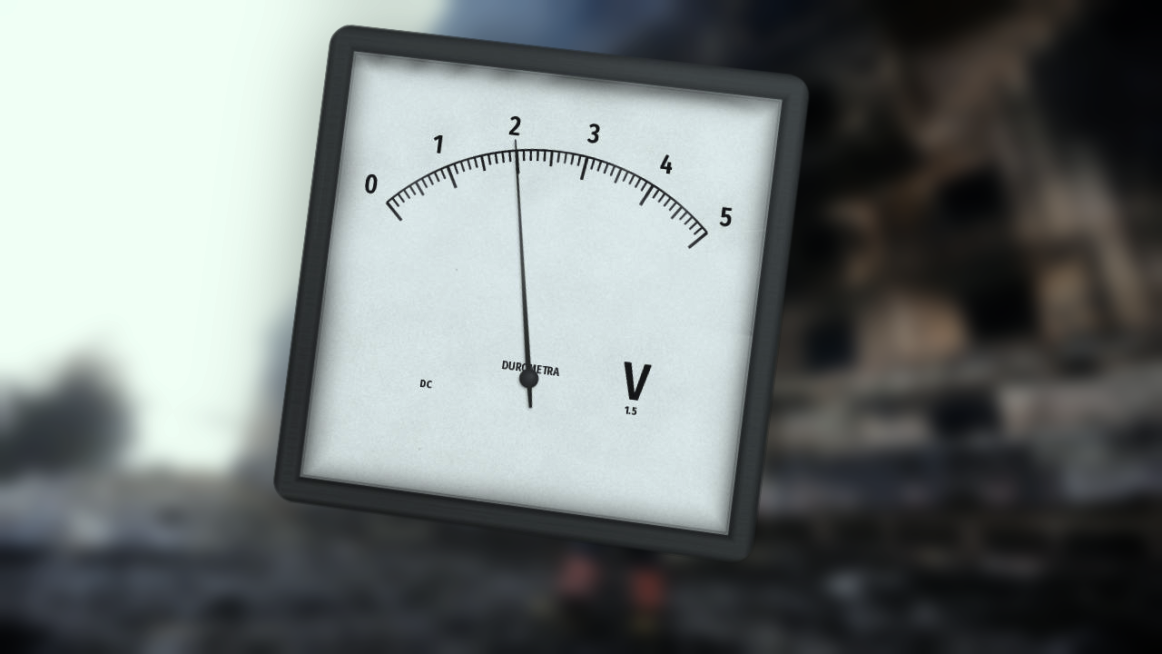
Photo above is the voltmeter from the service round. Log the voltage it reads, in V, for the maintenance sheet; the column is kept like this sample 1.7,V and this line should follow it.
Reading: 2,V
